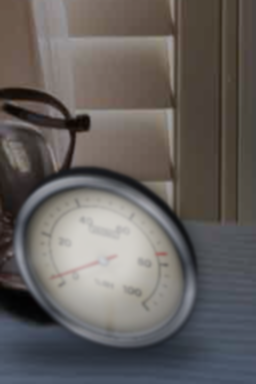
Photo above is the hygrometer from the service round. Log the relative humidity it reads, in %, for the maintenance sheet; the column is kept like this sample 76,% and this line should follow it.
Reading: 4,%
